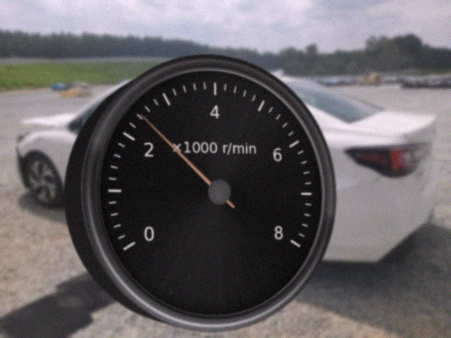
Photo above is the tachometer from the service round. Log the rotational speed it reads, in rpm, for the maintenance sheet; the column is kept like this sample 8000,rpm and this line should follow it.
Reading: 2400,rpm
